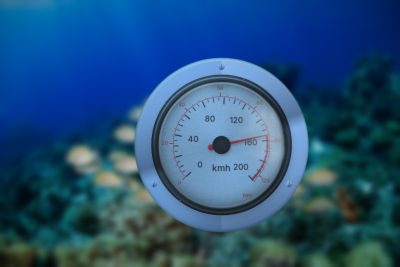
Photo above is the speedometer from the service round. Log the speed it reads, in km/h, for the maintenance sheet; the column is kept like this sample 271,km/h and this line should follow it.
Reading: 155,km/h
